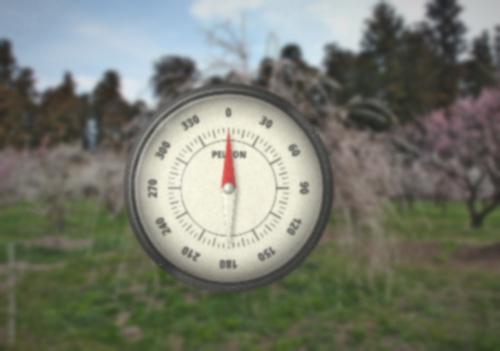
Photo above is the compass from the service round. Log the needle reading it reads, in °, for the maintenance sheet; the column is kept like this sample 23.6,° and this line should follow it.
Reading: 0,°
